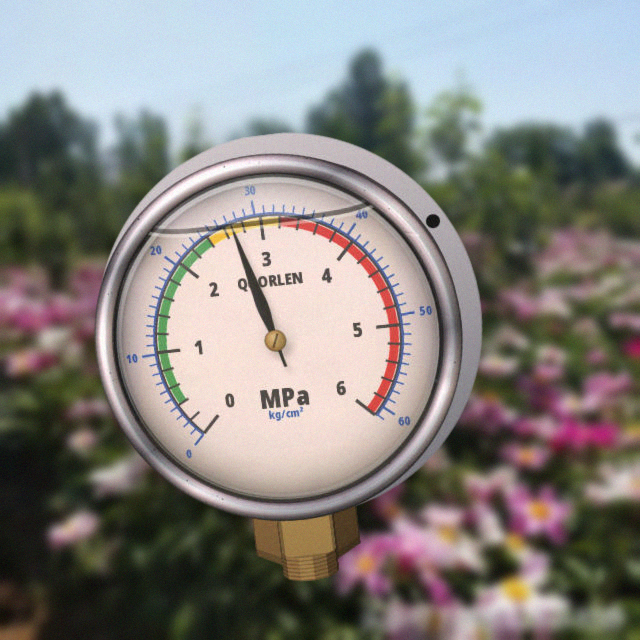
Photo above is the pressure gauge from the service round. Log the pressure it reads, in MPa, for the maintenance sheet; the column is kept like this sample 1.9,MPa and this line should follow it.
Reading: 2.7,MPa
